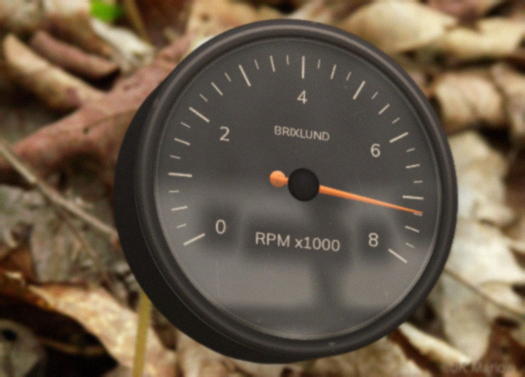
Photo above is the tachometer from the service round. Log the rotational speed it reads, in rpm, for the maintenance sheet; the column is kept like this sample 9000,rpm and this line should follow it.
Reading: 7250,rpm
